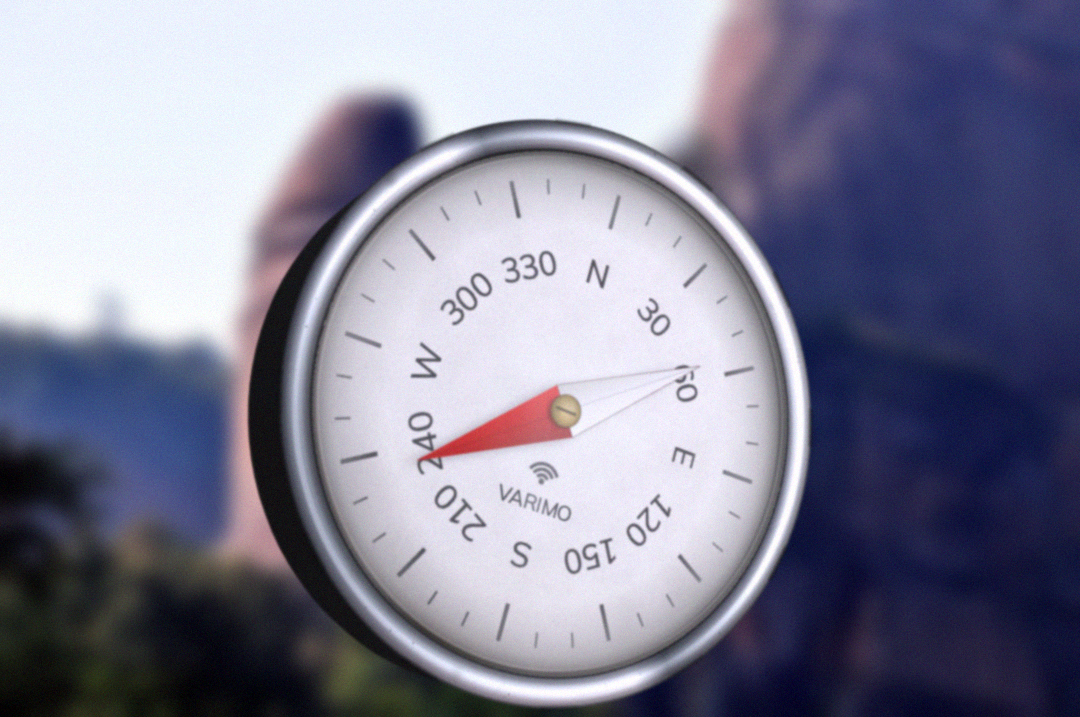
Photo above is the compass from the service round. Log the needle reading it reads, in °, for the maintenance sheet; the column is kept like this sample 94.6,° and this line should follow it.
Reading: 235,°
